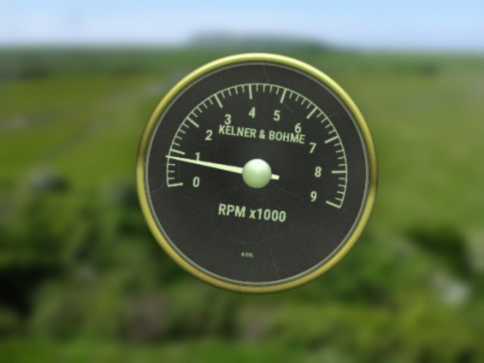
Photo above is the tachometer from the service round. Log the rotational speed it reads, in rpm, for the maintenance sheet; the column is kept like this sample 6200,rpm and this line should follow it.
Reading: 800,rpm
